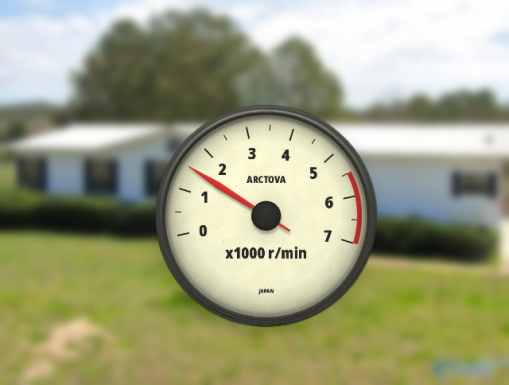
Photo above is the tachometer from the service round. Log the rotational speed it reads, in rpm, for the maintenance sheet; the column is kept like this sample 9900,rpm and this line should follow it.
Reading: 1500,rpm
